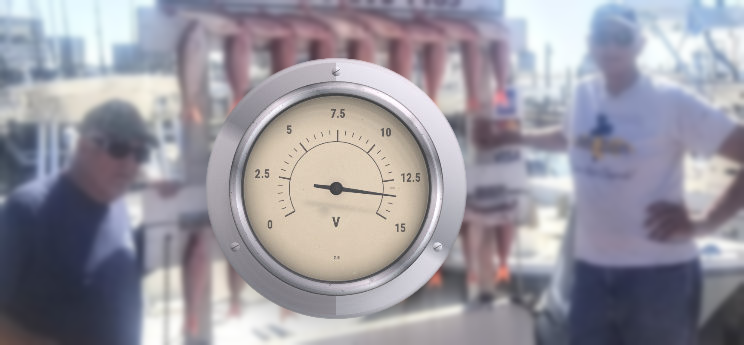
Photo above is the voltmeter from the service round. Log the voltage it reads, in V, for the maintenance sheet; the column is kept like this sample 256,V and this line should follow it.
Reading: 13.5,V
